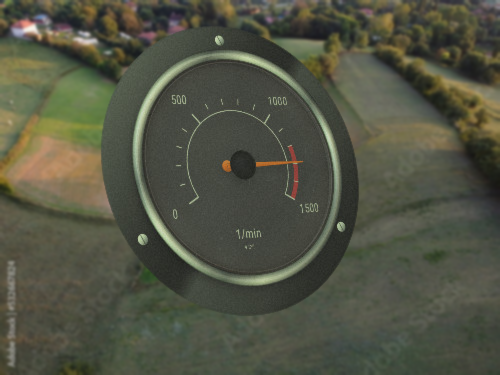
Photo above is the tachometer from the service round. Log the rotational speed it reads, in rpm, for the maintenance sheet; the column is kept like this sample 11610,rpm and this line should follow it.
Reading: 1300,rpm
